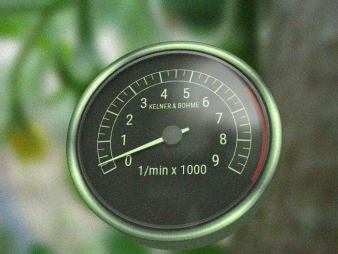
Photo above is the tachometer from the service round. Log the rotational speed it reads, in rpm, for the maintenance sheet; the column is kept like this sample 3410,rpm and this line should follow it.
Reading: 250,rpm
